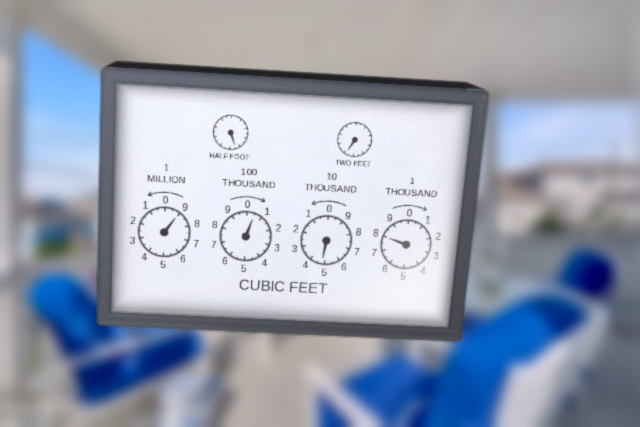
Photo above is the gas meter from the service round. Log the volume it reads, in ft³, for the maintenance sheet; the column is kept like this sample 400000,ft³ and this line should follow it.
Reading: 904800,ft³
